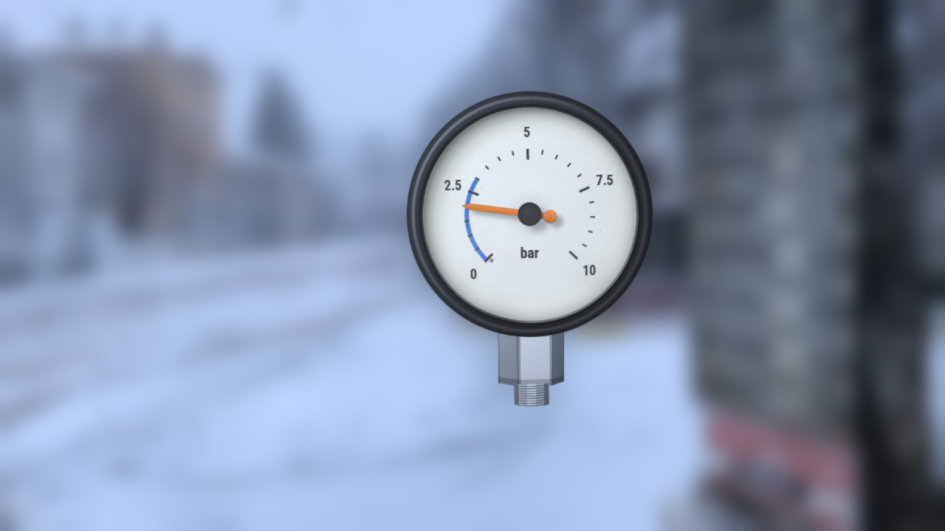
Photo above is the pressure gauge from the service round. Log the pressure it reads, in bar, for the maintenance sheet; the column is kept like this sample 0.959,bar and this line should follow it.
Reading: 2,bar
